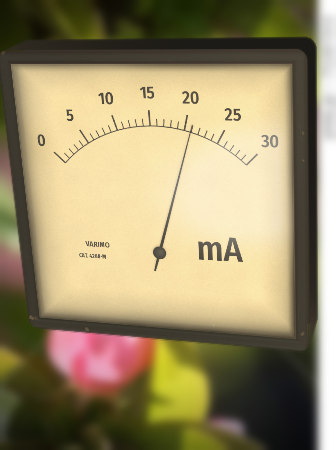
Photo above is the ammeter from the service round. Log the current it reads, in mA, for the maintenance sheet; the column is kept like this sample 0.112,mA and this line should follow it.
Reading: 21,mA
